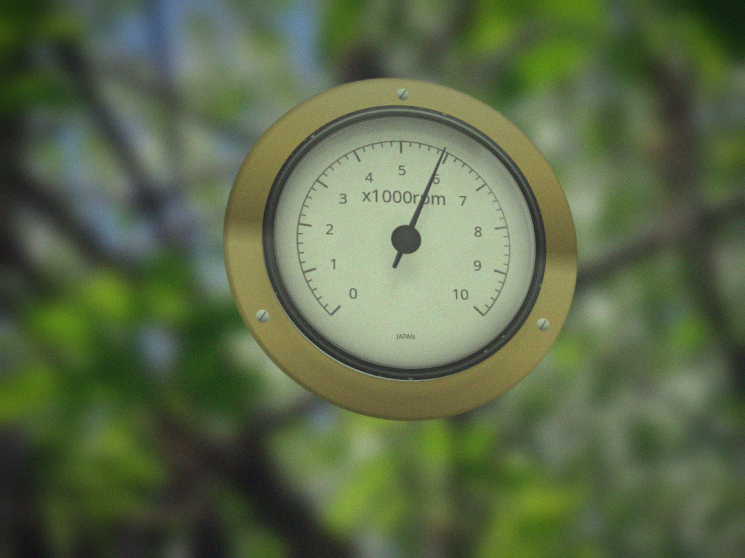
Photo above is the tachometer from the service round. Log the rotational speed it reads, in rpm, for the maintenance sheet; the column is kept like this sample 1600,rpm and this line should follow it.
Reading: 5900,rpm
